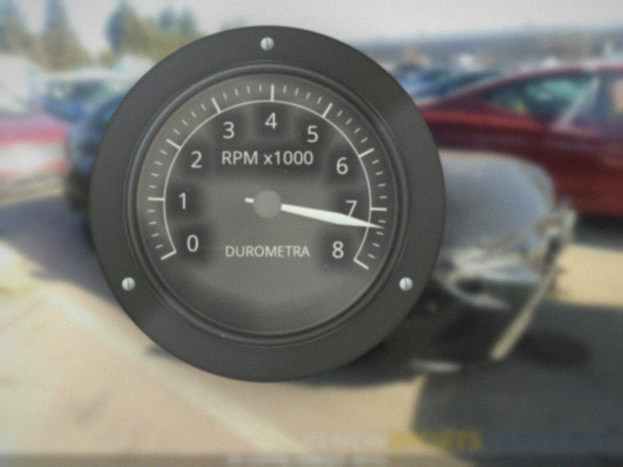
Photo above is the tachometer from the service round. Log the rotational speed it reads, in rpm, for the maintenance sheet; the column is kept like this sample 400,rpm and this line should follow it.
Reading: 7300,rpm
